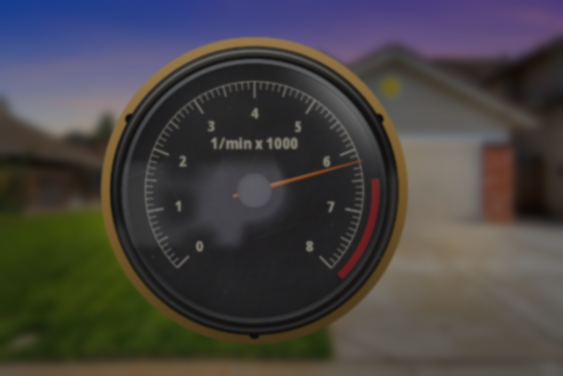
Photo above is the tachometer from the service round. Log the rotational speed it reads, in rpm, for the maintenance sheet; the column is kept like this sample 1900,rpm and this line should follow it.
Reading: 6200,rpm
